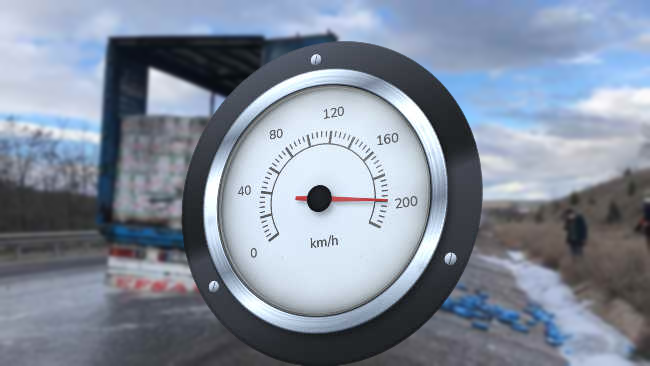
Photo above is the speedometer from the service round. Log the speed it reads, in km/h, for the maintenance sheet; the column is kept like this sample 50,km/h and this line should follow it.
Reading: 200,km/h
